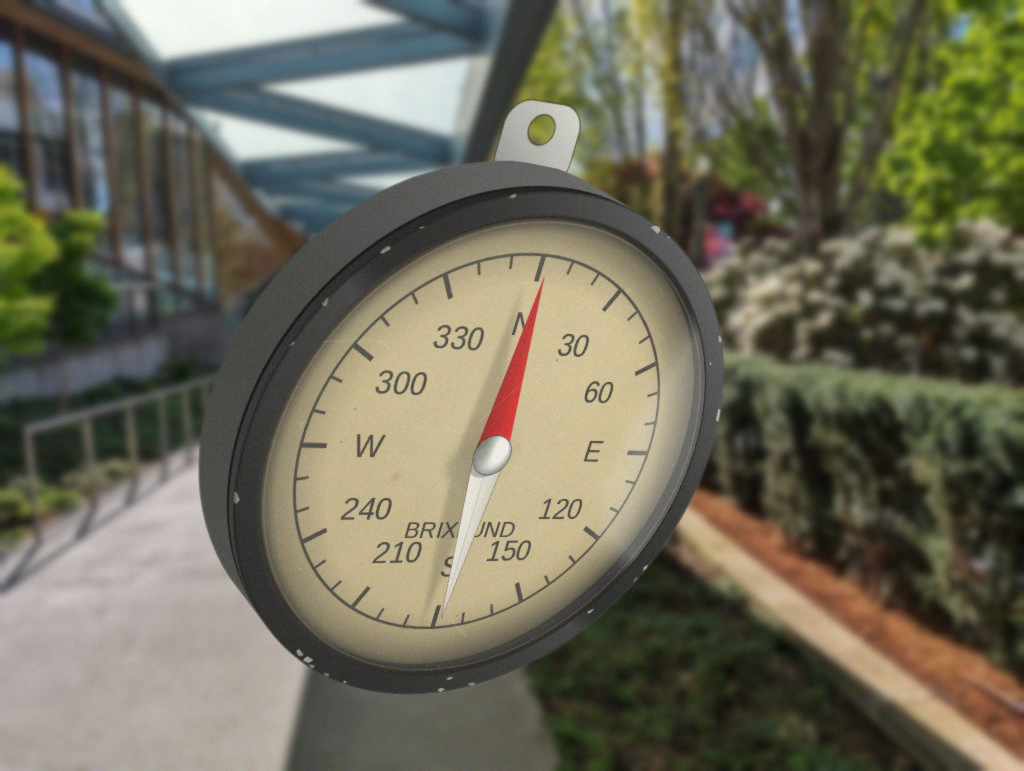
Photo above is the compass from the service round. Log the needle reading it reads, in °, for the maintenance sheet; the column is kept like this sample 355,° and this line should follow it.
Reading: 0,°
